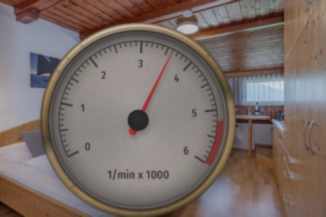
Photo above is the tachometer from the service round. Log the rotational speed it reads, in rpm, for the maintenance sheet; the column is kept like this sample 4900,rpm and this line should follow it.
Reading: 3600,rpm
